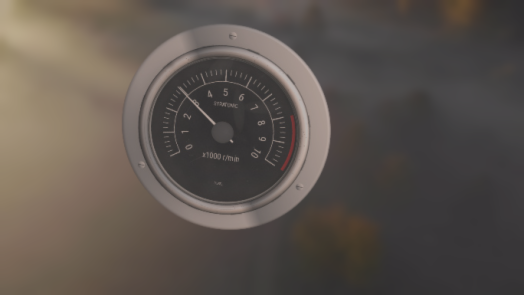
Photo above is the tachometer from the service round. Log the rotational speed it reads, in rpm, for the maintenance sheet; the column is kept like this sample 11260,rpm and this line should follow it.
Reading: 3000,rpm
